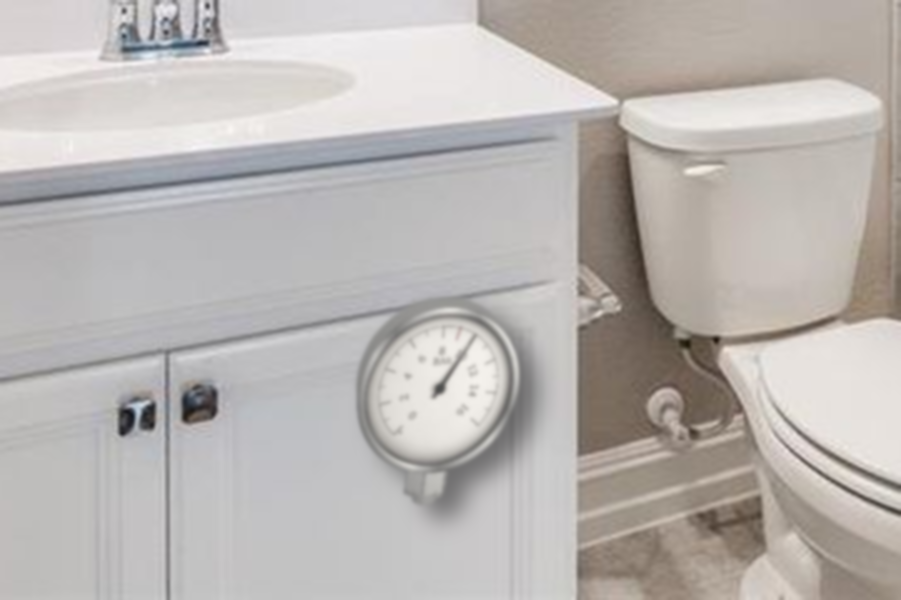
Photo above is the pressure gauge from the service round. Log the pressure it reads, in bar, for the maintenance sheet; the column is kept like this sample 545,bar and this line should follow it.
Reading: 10,bar
